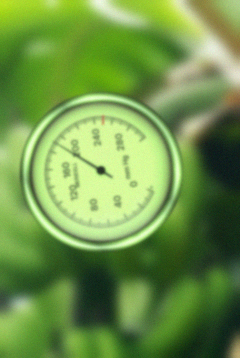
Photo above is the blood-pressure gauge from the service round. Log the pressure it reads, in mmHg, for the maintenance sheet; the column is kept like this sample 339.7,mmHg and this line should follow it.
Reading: 190,mmHg
